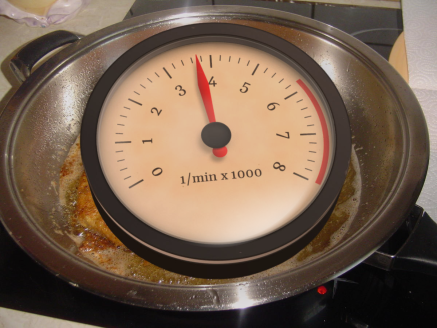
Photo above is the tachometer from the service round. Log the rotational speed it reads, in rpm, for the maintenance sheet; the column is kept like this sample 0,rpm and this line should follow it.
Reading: 3700,rpm
